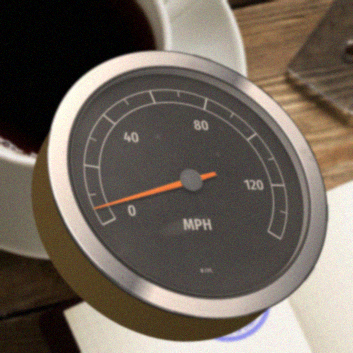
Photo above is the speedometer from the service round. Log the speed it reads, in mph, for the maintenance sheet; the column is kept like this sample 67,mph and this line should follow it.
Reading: 5,mph
